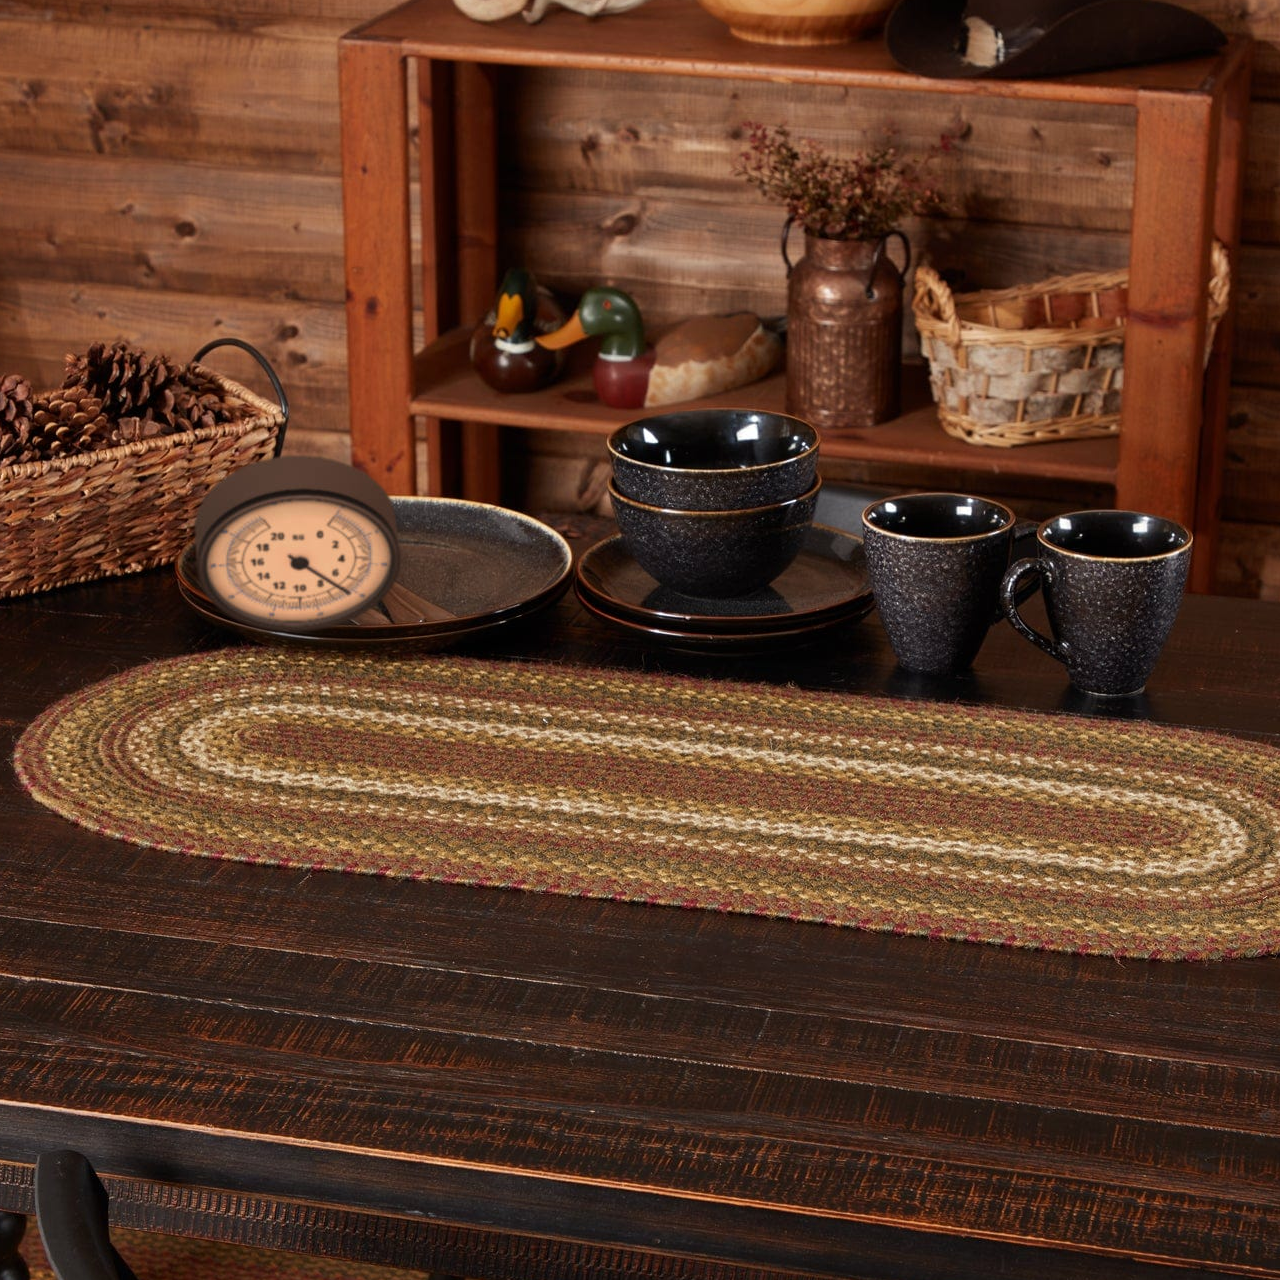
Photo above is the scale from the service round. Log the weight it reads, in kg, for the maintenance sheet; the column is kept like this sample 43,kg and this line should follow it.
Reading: 7,kg
